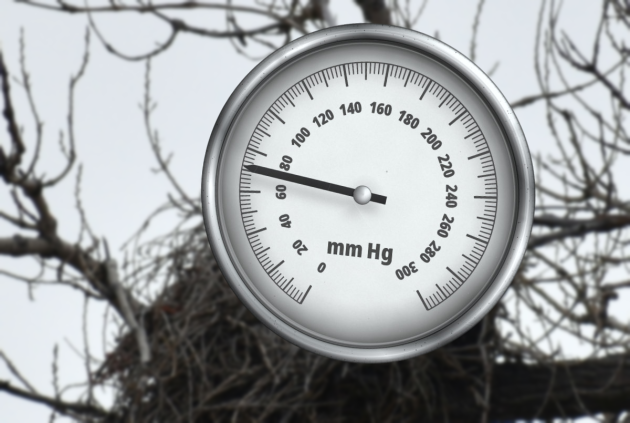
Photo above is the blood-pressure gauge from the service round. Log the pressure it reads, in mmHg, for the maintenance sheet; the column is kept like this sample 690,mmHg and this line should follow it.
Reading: 72,mmHg
